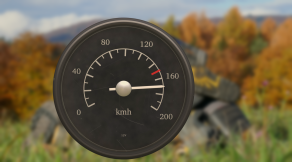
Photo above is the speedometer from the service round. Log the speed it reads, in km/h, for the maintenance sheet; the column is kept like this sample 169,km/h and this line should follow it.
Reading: 170,km/h
